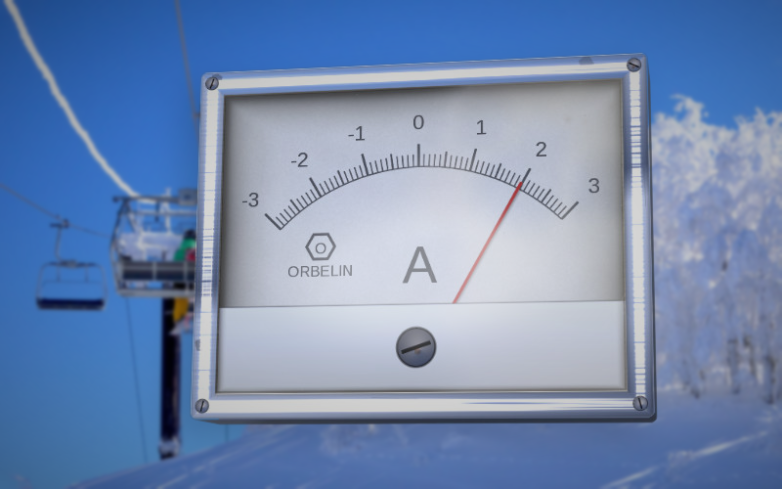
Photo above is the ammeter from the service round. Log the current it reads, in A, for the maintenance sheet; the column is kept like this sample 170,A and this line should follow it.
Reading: 2,A
